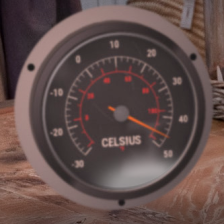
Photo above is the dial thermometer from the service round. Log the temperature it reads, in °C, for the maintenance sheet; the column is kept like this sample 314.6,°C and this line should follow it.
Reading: 46,°C
